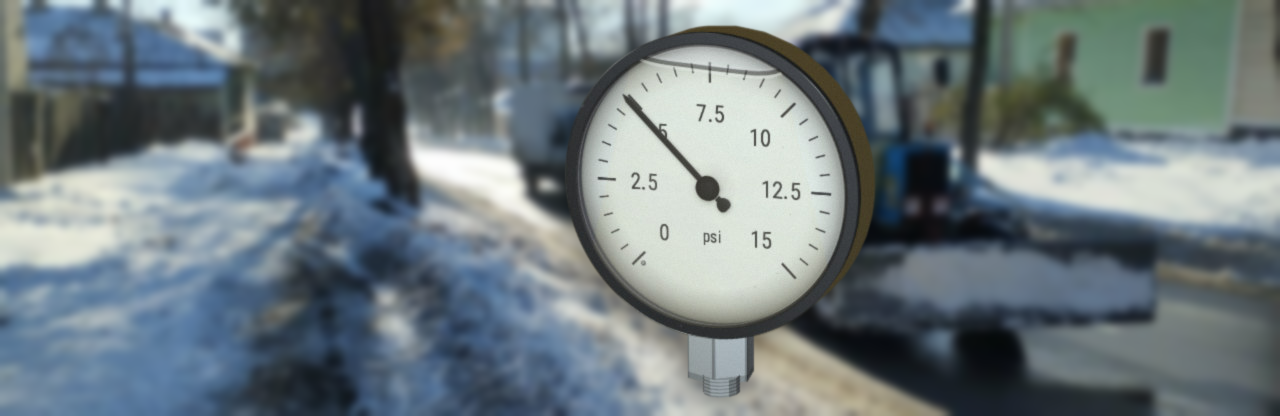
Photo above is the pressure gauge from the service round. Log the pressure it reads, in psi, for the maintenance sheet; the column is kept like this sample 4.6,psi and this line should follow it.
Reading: 5,psi
